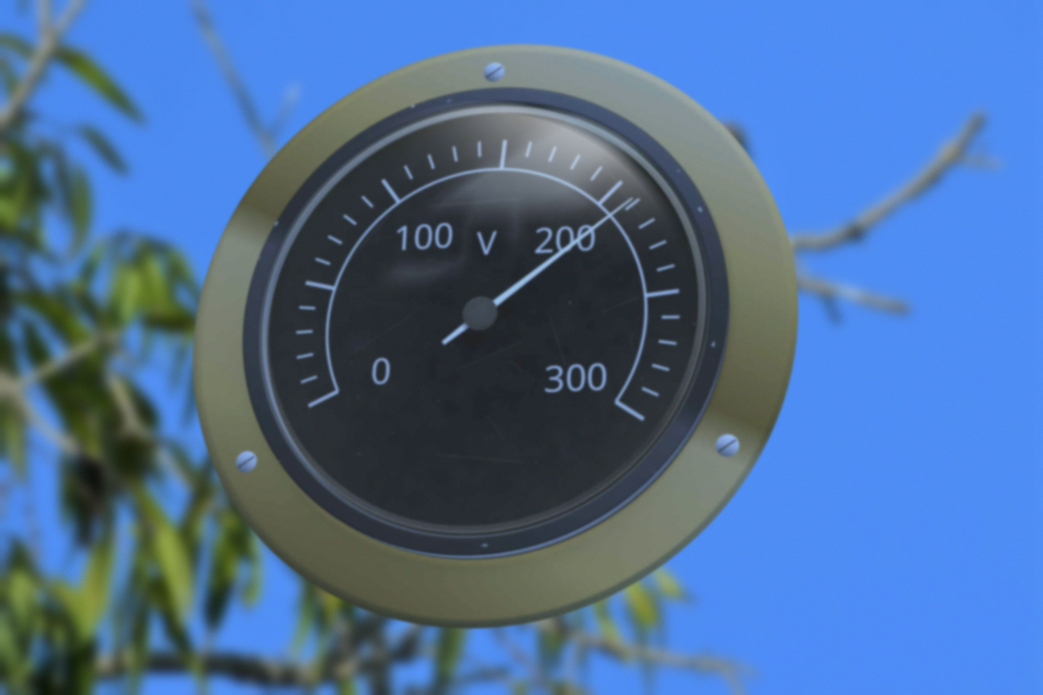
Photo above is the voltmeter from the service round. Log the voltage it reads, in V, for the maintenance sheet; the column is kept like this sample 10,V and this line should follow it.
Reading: 210,V
